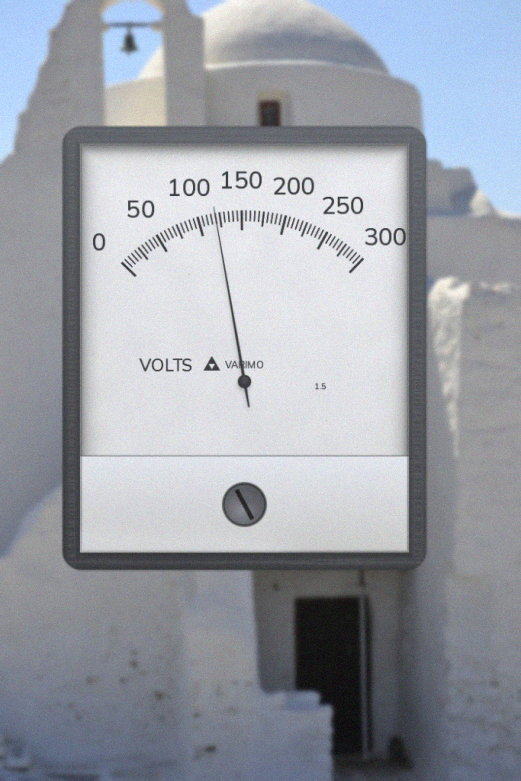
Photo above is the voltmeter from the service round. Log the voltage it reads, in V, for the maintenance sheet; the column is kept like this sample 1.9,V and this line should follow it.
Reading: 120,V
